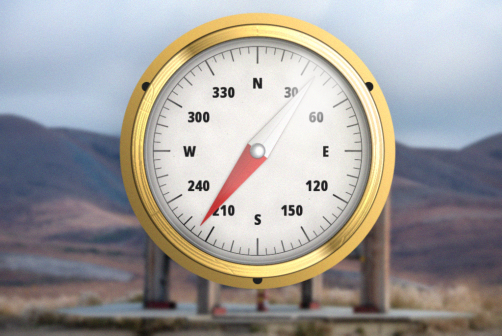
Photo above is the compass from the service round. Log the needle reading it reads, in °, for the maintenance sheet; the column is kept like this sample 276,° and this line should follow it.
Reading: 217.5,°
